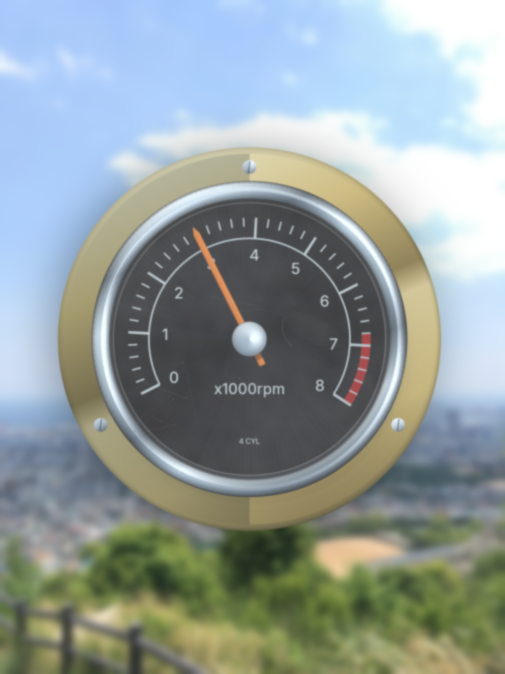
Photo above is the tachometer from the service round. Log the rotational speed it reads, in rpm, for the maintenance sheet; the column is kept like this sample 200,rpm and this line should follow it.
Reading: 3000,rpm
